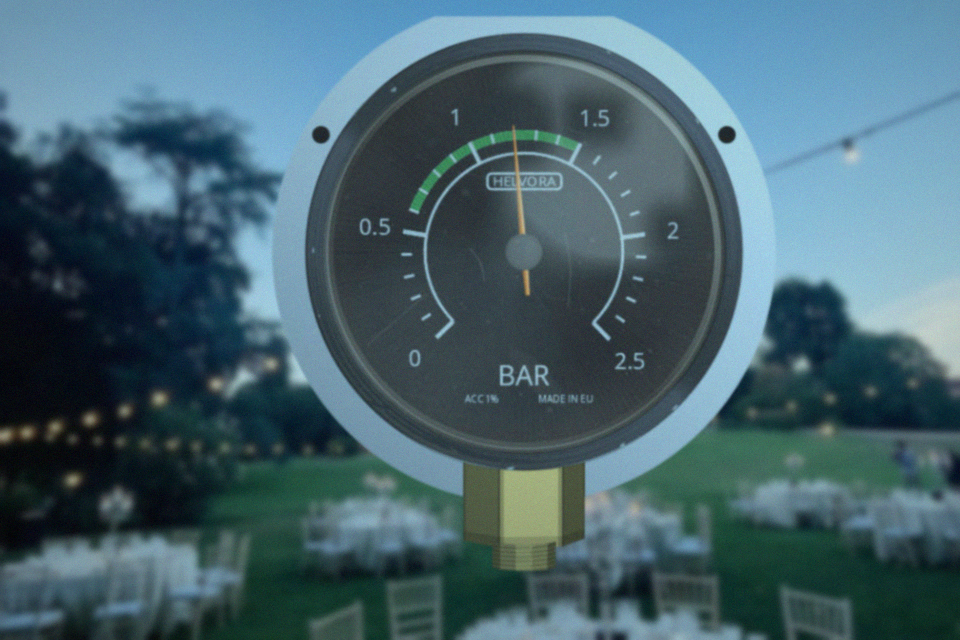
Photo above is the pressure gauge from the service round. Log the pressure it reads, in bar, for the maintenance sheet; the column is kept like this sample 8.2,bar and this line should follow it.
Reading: 1.2,bar
